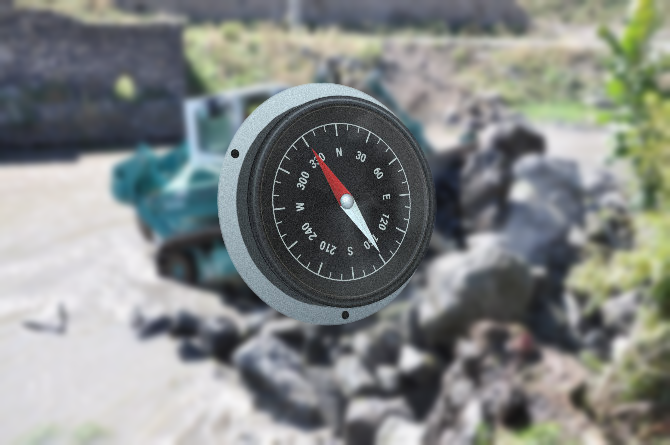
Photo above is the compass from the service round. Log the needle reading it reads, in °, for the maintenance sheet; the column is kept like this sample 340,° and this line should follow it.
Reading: 330,°
